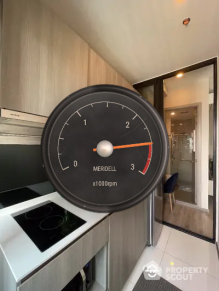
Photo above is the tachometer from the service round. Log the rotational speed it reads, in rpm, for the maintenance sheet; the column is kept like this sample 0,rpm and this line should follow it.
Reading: 2500,rpm
